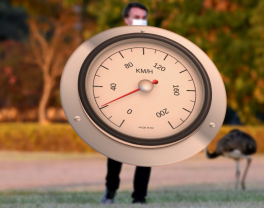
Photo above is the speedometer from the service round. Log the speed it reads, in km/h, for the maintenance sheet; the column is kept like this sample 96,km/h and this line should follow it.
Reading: 20,km/h
